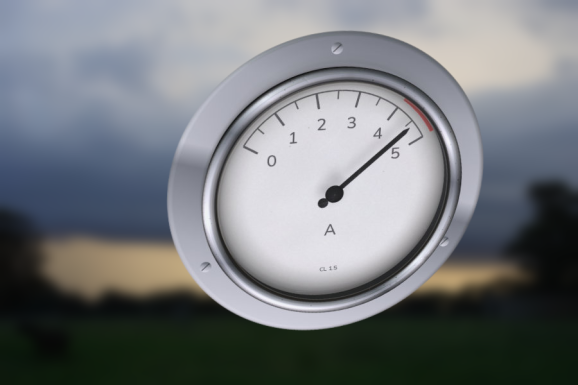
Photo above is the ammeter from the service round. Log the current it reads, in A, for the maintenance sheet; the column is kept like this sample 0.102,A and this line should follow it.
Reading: 4.5,A
